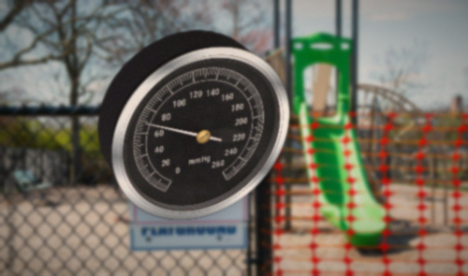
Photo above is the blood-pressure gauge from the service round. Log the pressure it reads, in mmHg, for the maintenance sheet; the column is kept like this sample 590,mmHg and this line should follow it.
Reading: 70,mmHg
